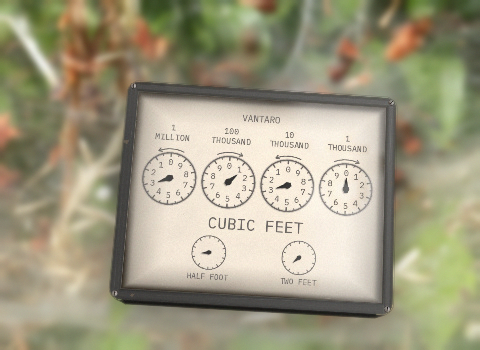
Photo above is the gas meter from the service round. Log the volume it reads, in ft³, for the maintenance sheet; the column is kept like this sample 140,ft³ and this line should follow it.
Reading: 313000,ft³
